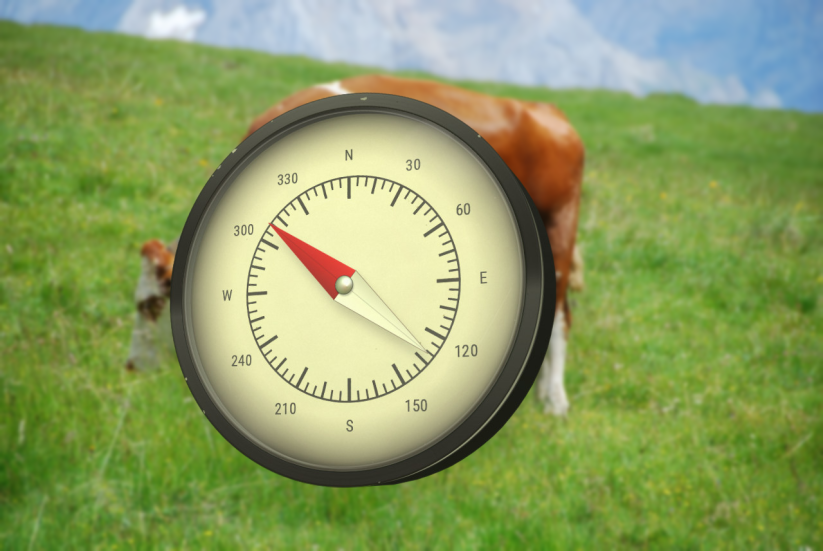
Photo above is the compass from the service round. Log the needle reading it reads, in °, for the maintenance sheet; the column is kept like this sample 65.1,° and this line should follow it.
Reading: 310,°
